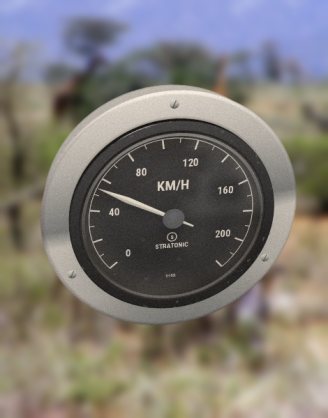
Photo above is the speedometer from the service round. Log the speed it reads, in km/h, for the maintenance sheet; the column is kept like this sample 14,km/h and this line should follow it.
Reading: 55,km/h
